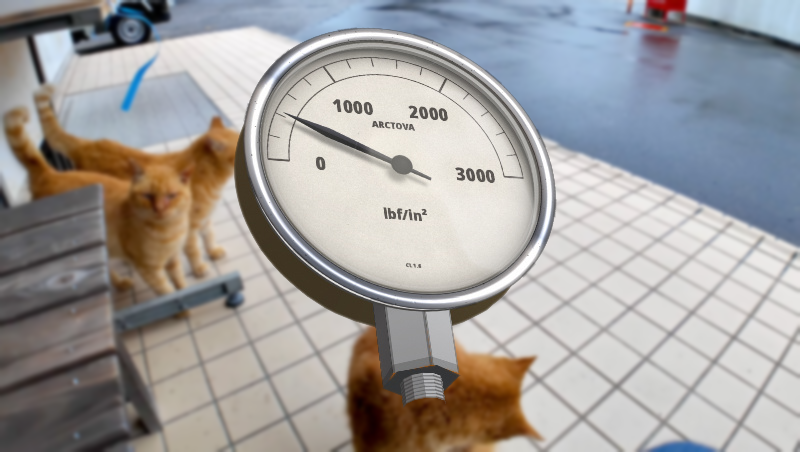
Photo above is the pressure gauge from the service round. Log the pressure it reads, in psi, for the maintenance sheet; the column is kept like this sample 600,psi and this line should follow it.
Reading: 400,psi
